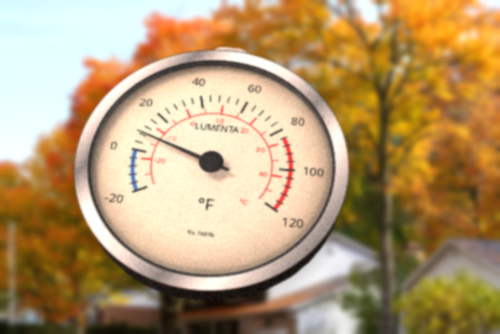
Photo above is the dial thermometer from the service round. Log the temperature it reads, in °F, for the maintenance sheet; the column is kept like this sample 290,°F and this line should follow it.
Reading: 8,°F
